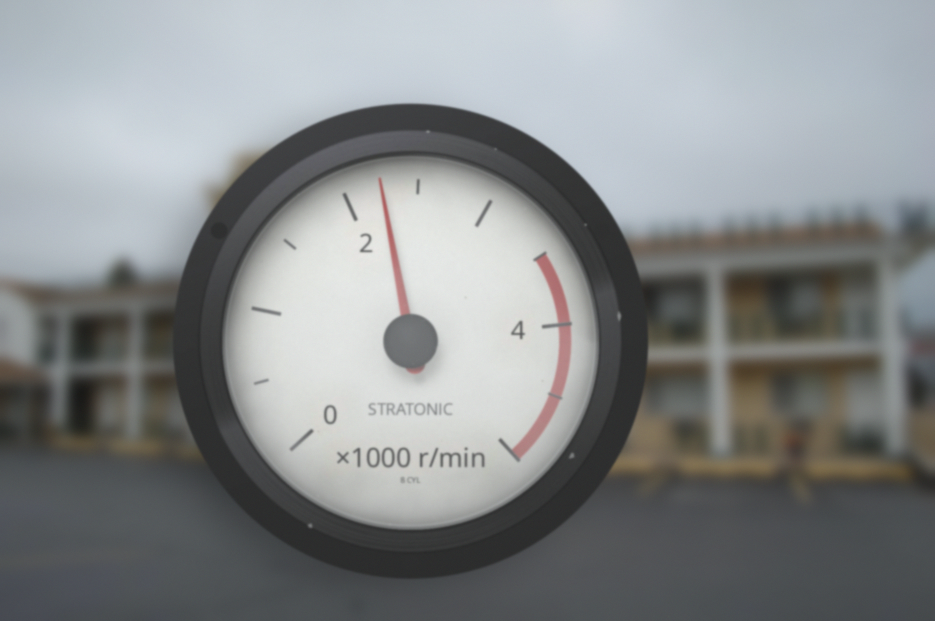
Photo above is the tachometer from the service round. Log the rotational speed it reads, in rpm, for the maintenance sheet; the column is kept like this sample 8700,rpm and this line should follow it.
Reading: 2250,rpm
